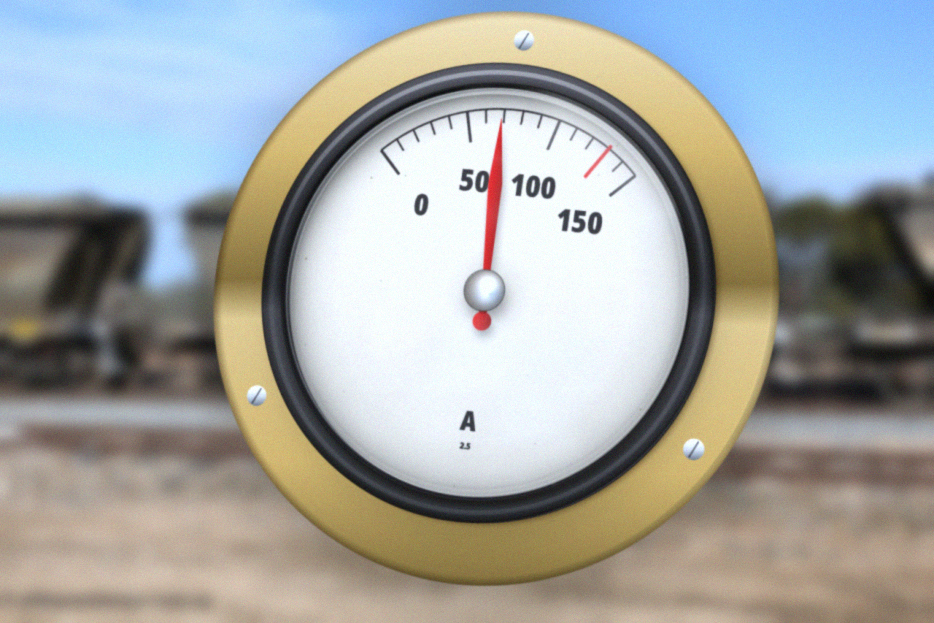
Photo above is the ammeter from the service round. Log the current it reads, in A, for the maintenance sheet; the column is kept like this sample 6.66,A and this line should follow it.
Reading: 70,A
